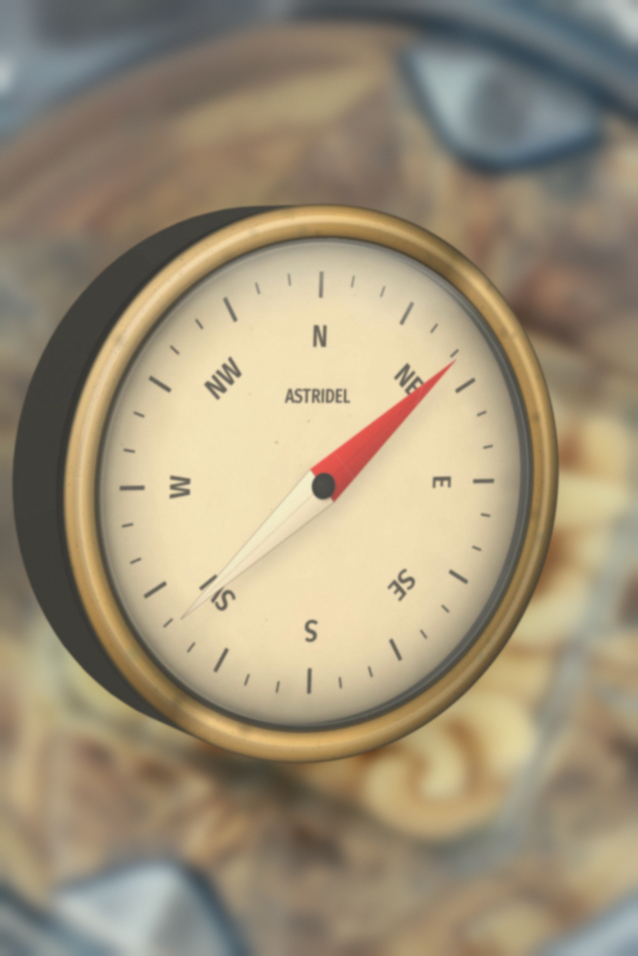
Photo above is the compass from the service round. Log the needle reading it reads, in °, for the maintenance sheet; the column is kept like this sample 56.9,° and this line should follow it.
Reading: 50,°
